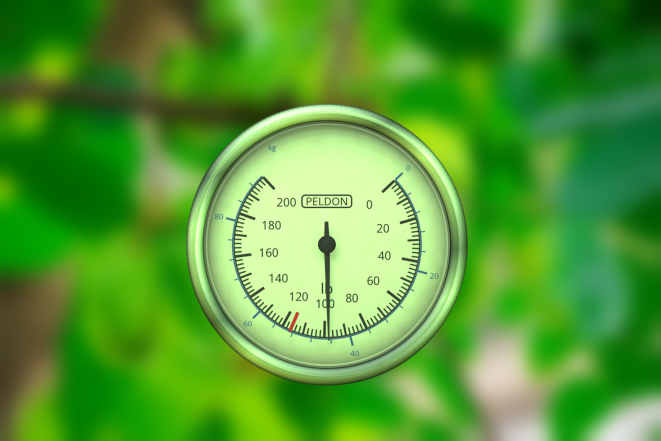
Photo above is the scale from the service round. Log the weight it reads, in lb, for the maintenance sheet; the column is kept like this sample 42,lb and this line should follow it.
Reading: 98,lb
